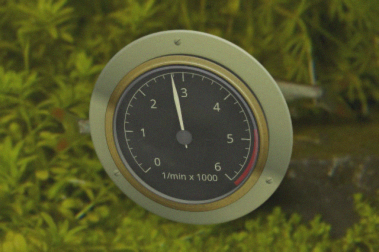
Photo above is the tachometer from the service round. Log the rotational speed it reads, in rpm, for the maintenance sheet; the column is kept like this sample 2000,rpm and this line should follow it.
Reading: 2800,rpm
